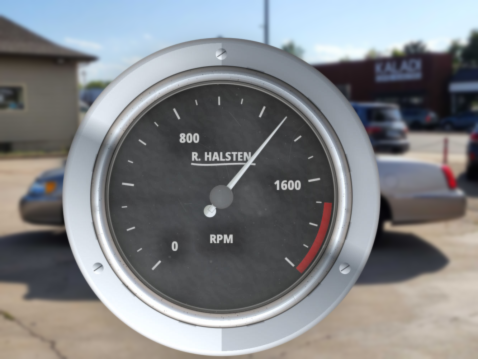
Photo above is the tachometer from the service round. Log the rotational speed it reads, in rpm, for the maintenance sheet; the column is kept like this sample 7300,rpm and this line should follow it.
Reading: 1300,rpm
